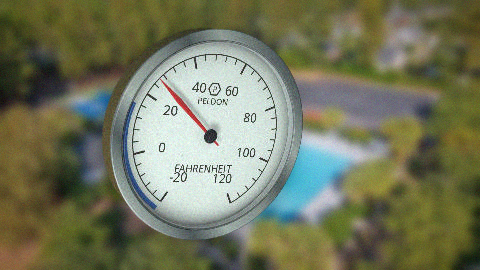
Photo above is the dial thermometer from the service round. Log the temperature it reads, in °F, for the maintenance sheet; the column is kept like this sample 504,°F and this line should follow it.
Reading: 26,°F
